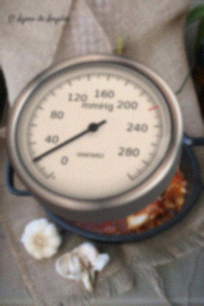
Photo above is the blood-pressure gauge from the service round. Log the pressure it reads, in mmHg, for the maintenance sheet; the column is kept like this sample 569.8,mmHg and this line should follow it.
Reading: 20,mmHg
